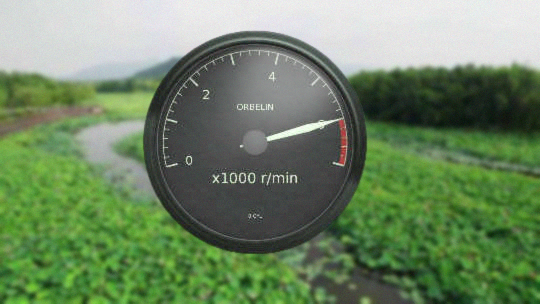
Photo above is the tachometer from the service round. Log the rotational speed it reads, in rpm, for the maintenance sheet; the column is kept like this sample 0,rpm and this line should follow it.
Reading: 6000,rpm
